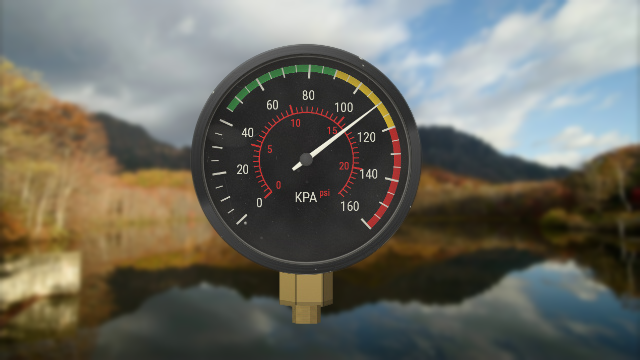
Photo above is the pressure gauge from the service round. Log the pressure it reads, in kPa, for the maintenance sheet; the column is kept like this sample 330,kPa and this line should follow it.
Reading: 110,kPa
